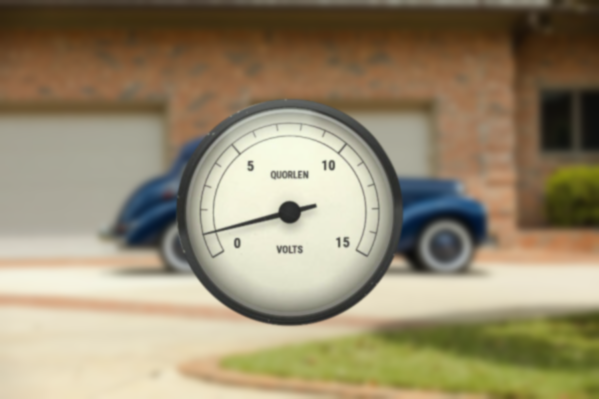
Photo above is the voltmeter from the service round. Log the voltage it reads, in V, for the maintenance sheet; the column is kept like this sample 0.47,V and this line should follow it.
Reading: 1,V
